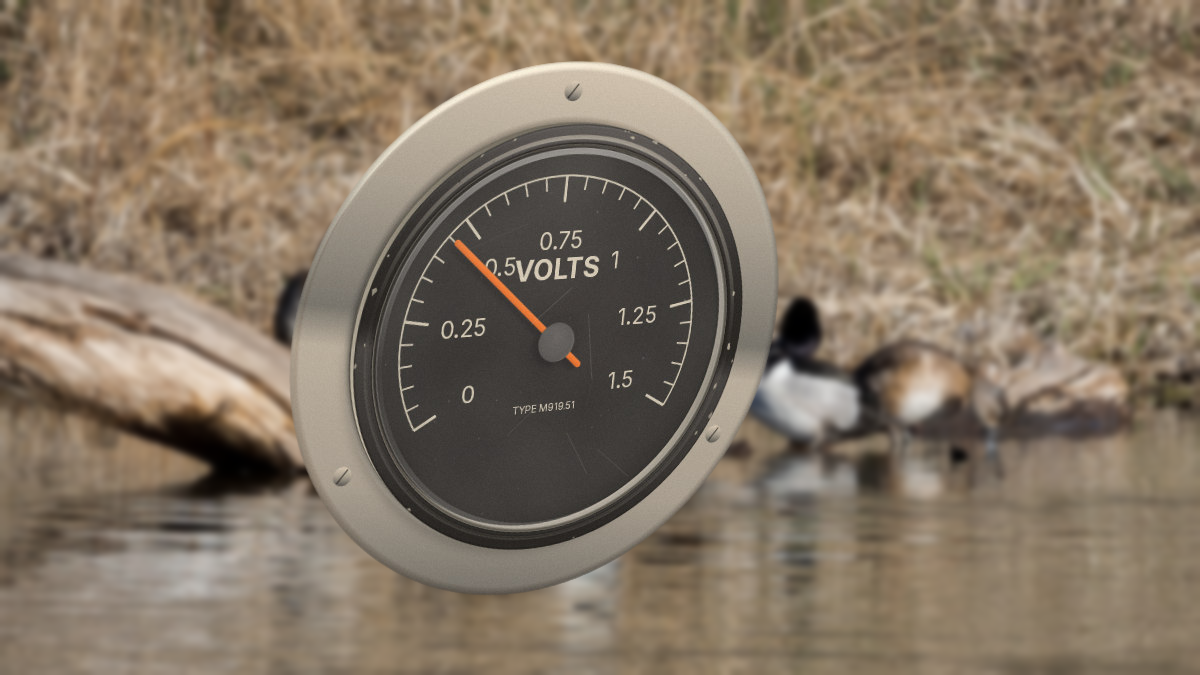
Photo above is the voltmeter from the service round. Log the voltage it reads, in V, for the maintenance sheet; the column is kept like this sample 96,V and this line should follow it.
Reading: 0.45,V
